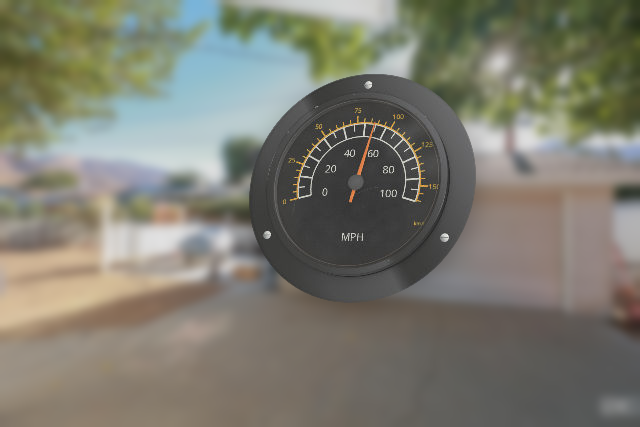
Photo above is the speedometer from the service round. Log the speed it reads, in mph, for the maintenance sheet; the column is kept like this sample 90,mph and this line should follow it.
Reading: 55,mph
